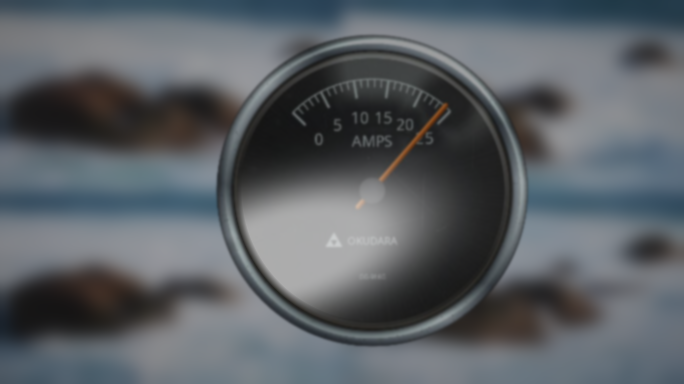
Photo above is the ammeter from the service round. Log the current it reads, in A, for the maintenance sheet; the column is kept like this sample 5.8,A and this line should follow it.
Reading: 24,A
